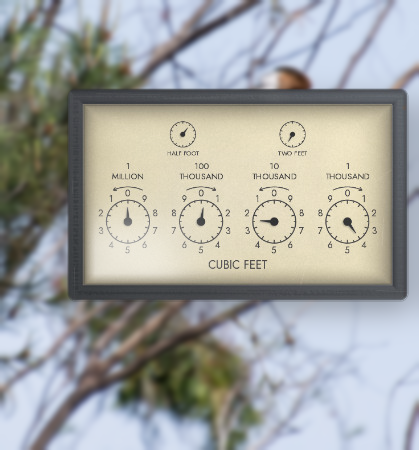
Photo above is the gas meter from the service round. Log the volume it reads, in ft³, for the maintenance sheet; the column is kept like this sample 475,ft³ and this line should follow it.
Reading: 2400,ft³
